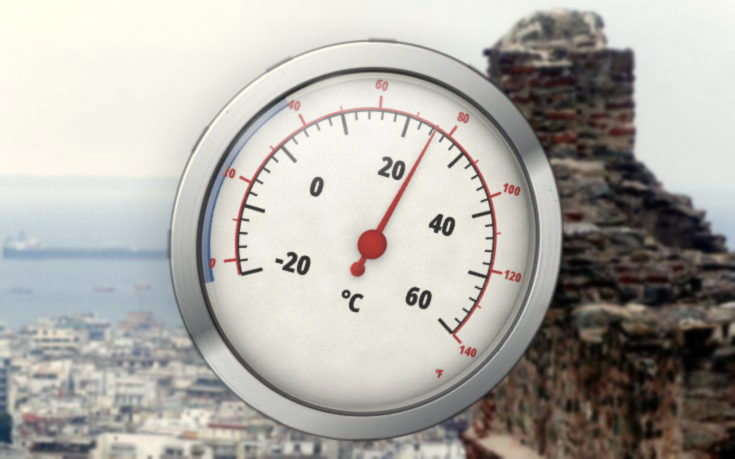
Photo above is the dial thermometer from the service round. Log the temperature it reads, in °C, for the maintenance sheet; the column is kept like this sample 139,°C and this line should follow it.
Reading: 24,°C
